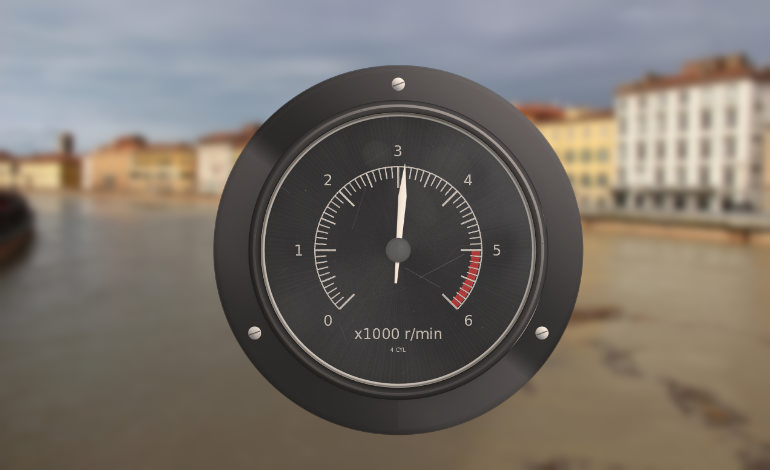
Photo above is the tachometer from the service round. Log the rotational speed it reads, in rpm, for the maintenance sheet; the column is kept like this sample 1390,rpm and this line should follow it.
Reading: 3100,rpm
